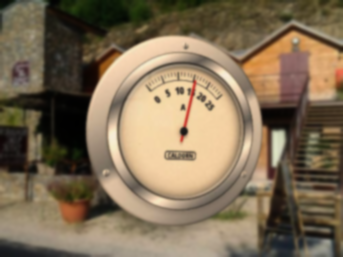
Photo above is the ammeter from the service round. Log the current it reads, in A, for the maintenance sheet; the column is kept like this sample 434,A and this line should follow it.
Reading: 15,A
